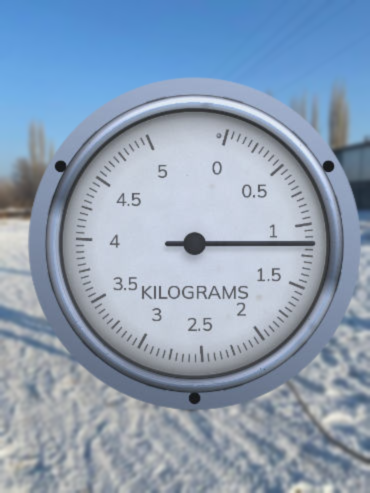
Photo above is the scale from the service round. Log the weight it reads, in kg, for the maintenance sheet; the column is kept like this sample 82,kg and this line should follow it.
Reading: 1.15,kg
